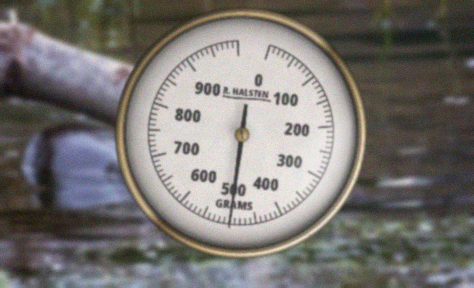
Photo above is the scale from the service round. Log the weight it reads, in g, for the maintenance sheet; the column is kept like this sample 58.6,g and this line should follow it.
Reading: 500,g
